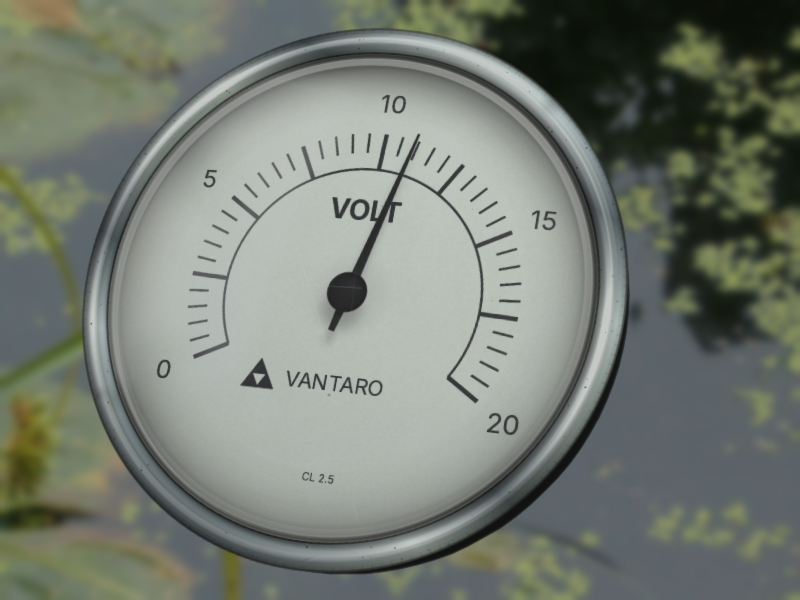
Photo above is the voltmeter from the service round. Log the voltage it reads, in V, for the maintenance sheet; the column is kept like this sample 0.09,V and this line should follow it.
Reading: 11,V
